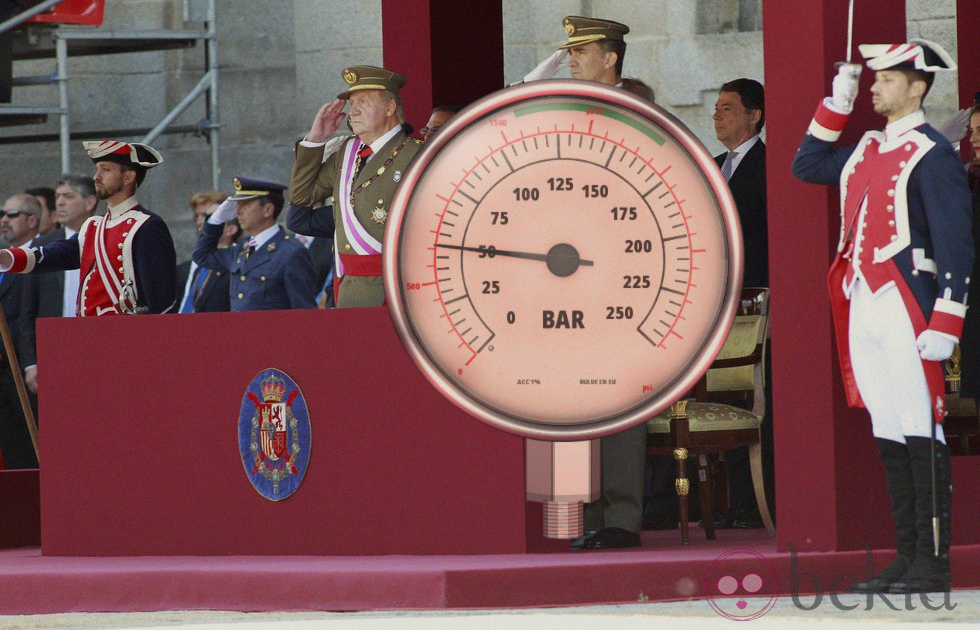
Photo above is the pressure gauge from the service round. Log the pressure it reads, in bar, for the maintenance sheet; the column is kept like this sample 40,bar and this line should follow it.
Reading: 50,bar
